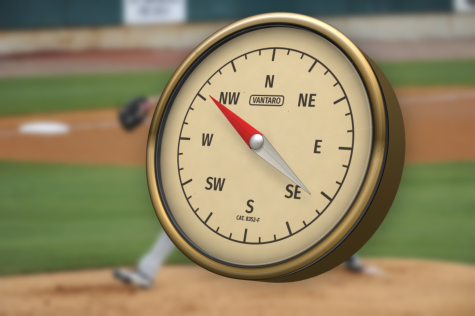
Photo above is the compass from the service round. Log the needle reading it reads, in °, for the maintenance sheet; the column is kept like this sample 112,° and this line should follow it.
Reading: 305,°
